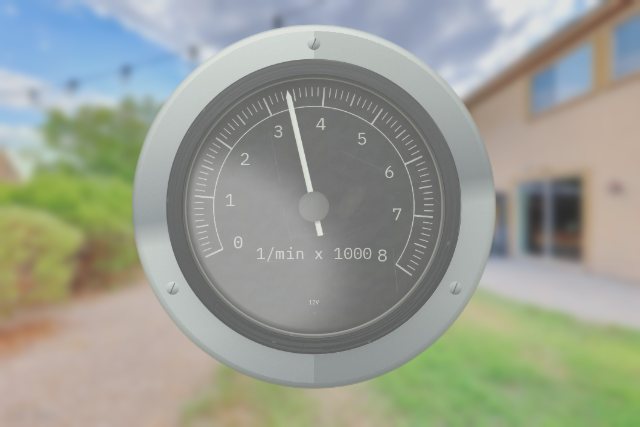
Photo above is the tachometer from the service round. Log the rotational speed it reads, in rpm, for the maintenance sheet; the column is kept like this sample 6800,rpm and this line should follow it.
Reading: 3400,rpm
